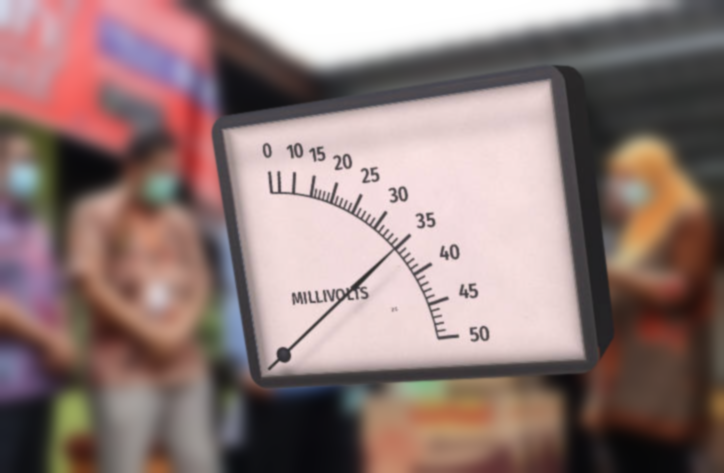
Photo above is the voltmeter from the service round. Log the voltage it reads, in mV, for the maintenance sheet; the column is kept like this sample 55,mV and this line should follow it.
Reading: 35,mV
